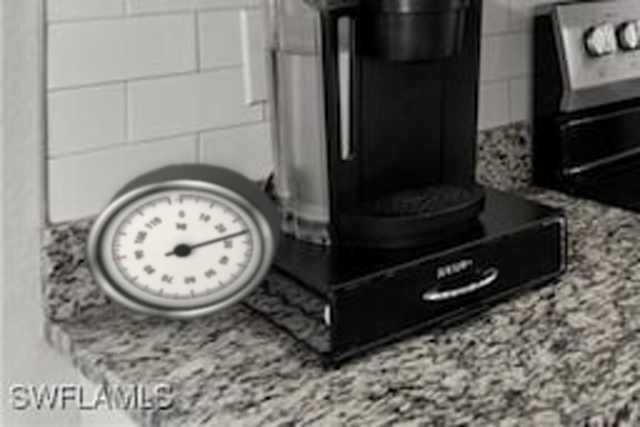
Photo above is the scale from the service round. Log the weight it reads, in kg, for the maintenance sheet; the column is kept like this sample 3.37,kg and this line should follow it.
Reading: 25,kg
